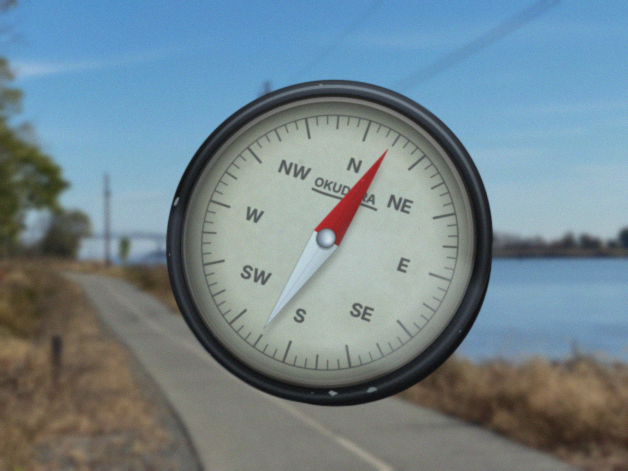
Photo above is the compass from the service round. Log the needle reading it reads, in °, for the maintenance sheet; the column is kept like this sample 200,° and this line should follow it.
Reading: 15,°
